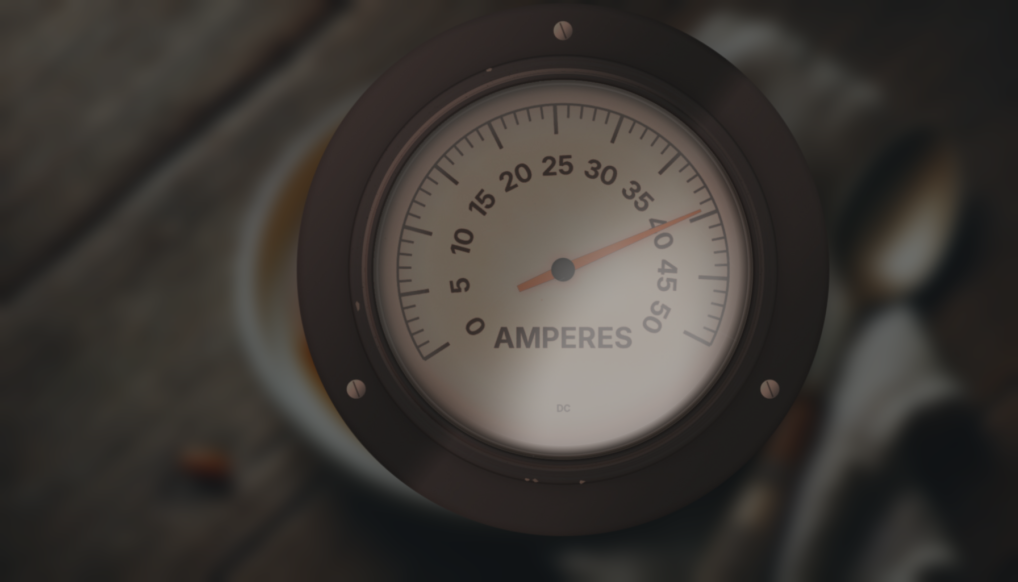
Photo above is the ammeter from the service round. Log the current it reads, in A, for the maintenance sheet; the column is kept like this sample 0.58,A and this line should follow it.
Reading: 39.5,A
